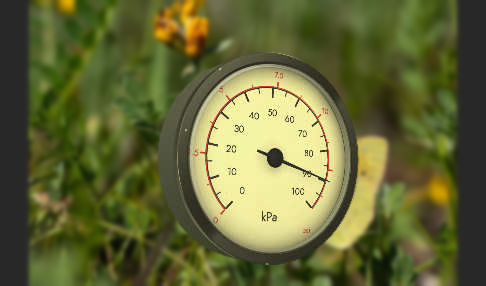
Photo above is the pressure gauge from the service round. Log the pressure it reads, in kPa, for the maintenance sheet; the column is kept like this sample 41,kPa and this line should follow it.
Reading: 90,kPa
